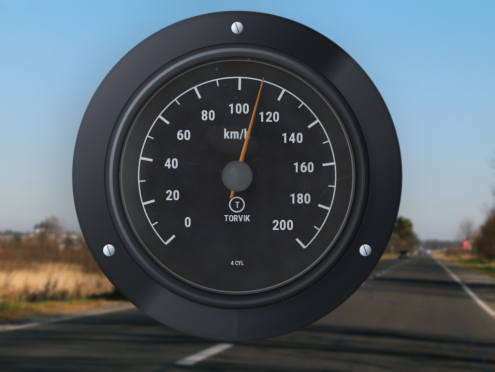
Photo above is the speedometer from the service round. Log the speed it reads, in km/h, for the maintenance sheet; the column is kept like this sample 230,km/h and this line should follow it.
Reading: 110,km/h
